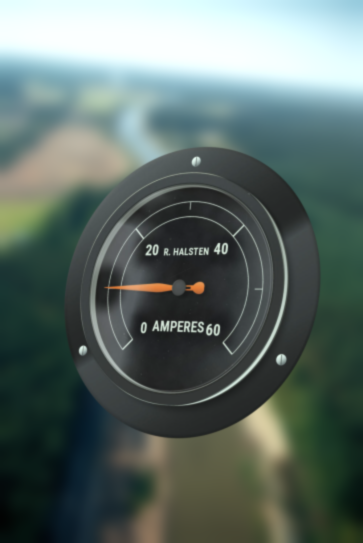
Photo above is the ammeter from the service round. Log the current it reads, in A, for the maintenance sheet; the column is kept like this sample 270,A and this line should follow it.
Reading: 10,A
